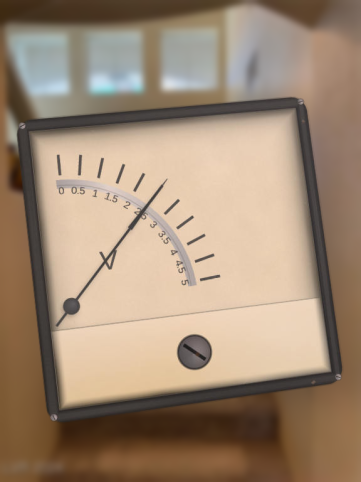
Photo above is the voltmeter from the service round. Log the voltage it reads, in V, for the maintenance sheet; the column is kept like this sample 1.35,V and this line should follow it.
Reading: 2.5,V
